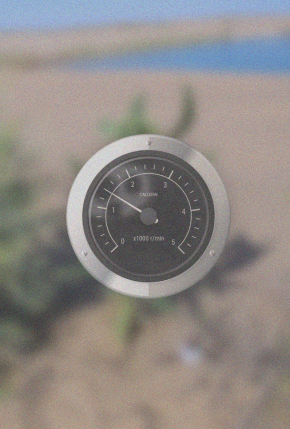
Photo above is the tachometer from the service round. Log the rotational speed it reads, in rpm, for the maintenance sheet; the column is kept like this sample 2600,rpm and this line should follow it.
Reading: 1400,rpm
